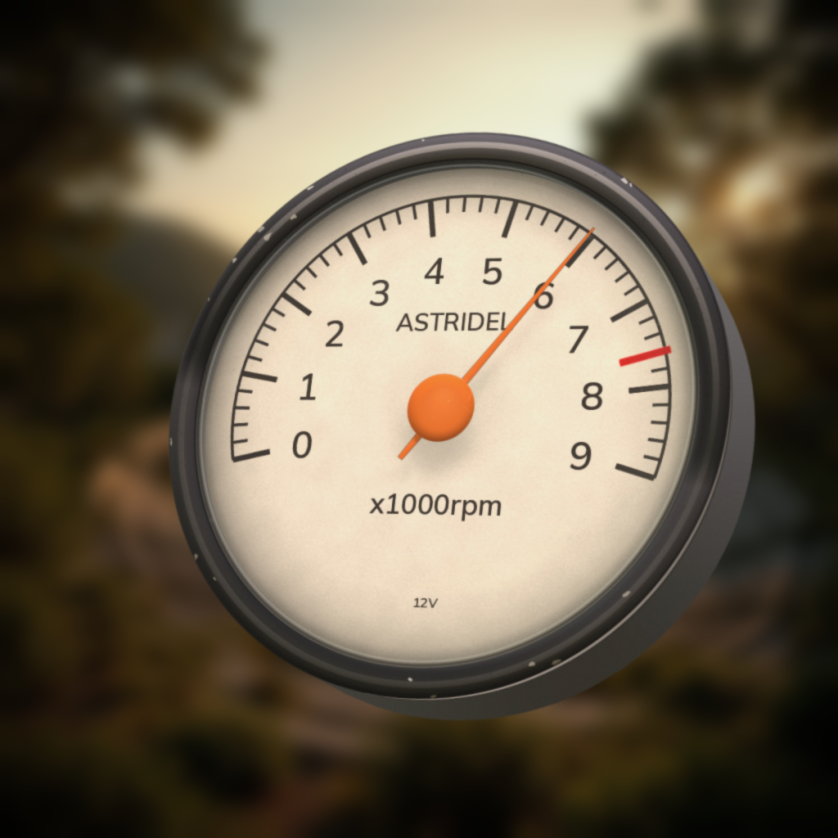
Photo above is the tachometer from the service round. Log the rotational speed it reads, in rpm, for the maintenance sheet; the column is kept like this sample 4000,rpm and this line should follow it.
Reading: 6000,rpm
